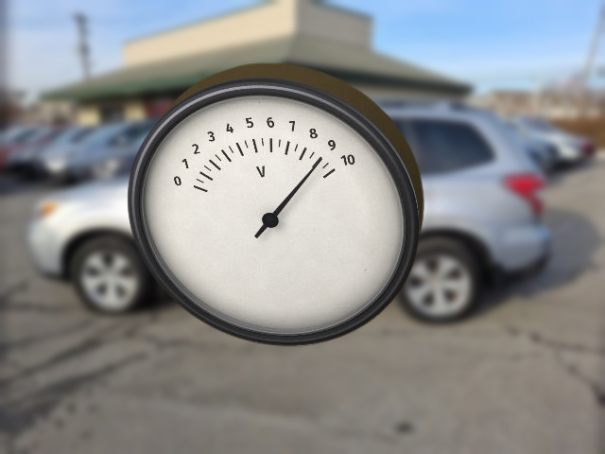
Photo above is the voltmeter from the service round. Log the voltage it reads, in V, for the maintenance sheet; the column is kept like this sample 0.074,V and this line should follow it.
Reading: 9,V
